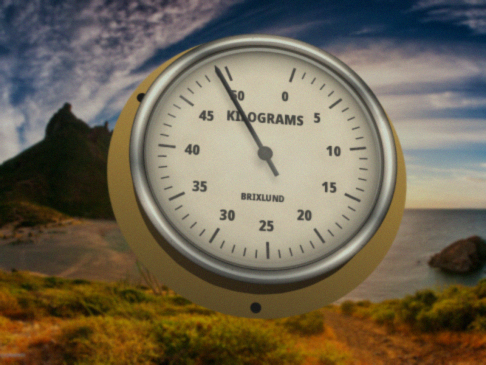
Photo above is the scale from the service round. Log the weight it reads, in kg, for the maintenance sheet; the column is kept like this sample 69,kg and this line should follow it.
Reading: 49,kg
